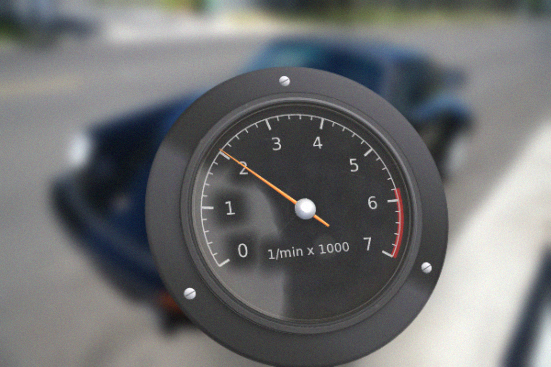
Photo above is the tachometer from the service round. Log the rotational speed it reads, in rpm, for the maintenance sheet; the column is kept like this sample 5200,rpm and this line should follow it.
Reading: 2000,rpm
